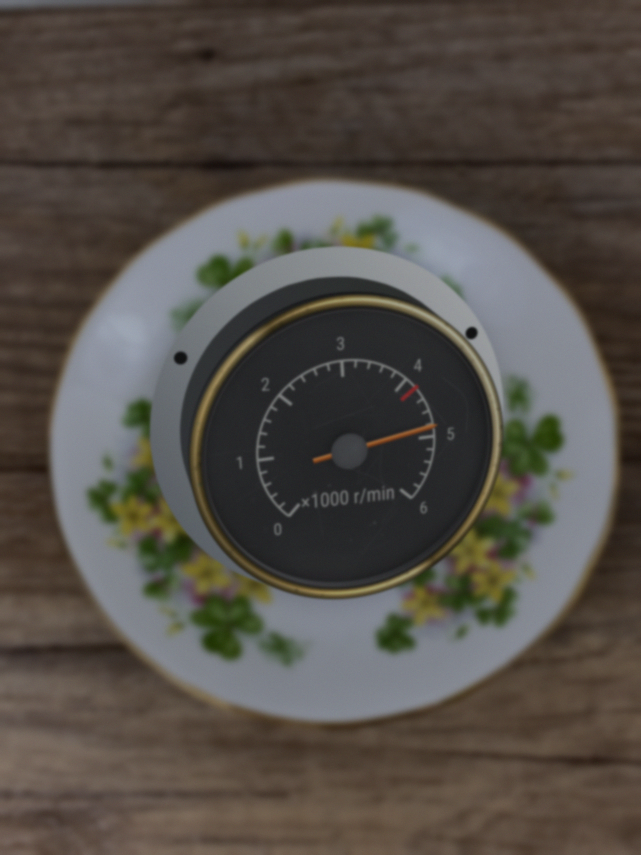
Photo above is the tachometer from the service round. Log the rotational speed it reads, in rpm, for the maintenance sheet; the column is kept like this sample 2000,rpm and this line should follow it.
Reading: 4800,rpm
